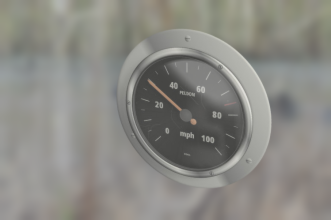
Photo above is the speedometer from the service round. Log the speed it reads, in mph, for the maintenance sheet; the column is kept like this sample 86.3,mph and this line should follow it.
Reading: 30,mph
